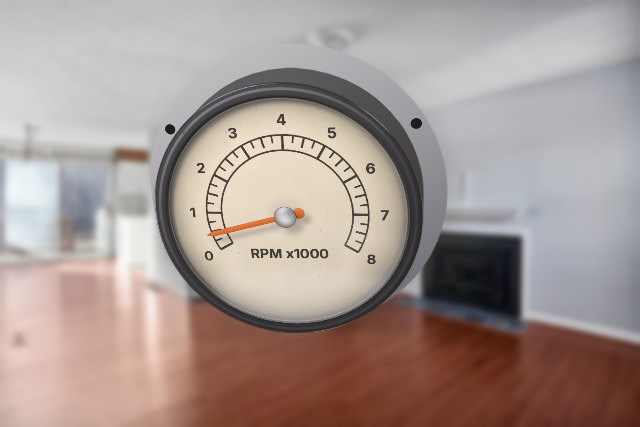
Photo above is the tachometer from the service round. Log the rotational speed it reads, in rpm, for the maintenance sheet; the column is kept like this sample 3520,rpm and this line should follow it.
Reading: 500,rpm
